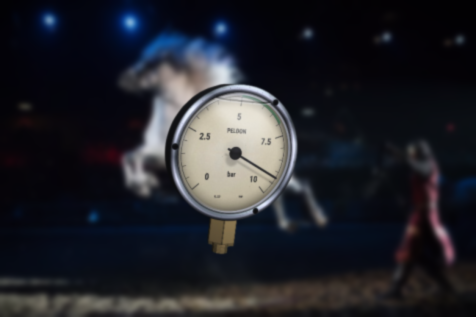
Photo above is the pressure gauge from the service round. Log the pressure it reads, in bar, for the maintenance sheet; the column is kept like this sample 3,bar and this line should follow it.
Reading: 9.25,bar
